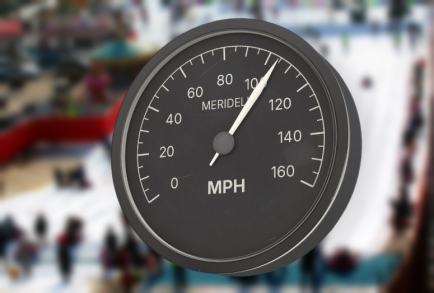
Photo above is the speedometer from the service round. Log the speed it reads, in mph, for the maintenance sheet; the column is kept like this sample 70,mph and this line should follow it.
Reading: 105,mph
